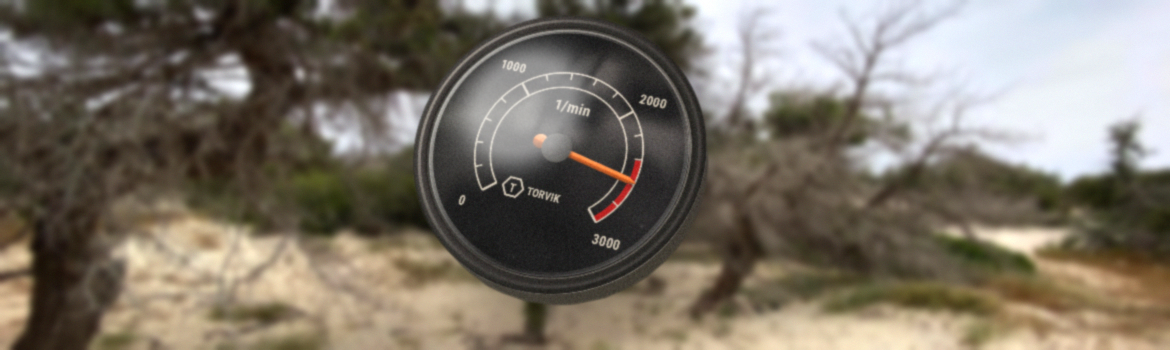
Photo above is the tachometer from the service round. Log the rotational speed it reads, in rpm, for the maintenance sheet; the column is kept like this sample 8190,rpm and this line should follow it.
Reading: 2600,rpm
